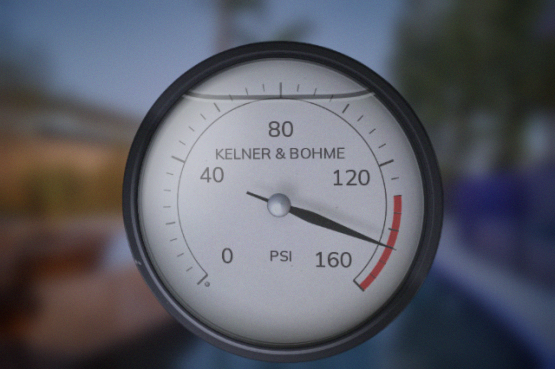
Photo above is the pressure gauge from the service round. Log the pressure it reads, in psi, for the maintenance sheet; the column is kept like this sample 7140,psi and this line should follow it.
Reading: 145,psi
